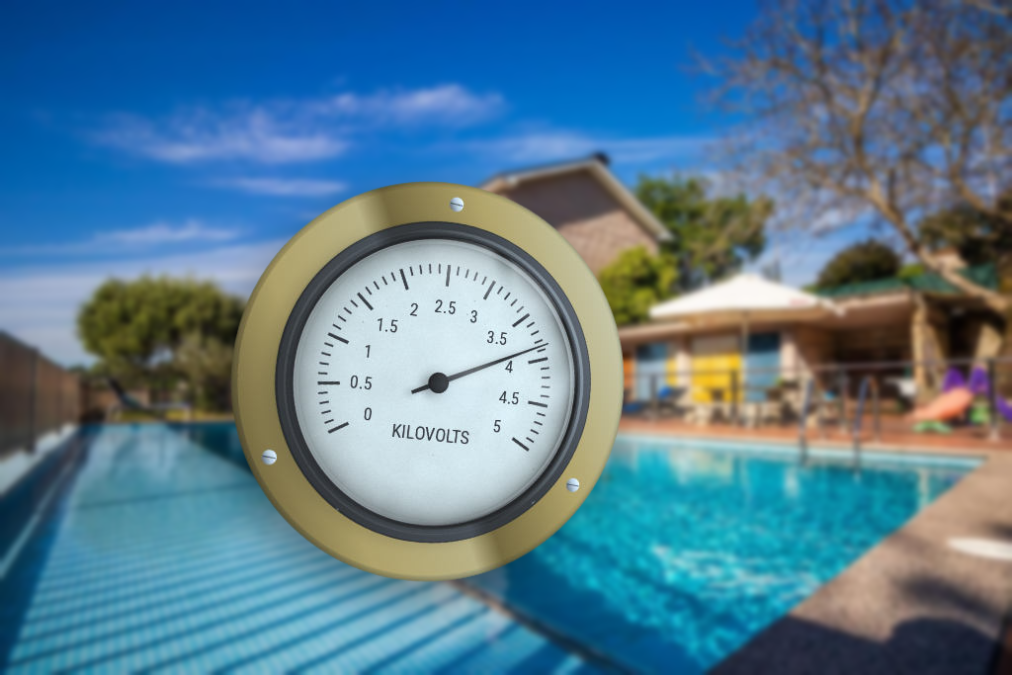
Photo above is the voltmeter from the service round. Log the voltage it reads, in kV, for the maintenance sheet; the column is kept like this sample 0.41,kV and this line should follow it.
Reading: 3.85,kV
